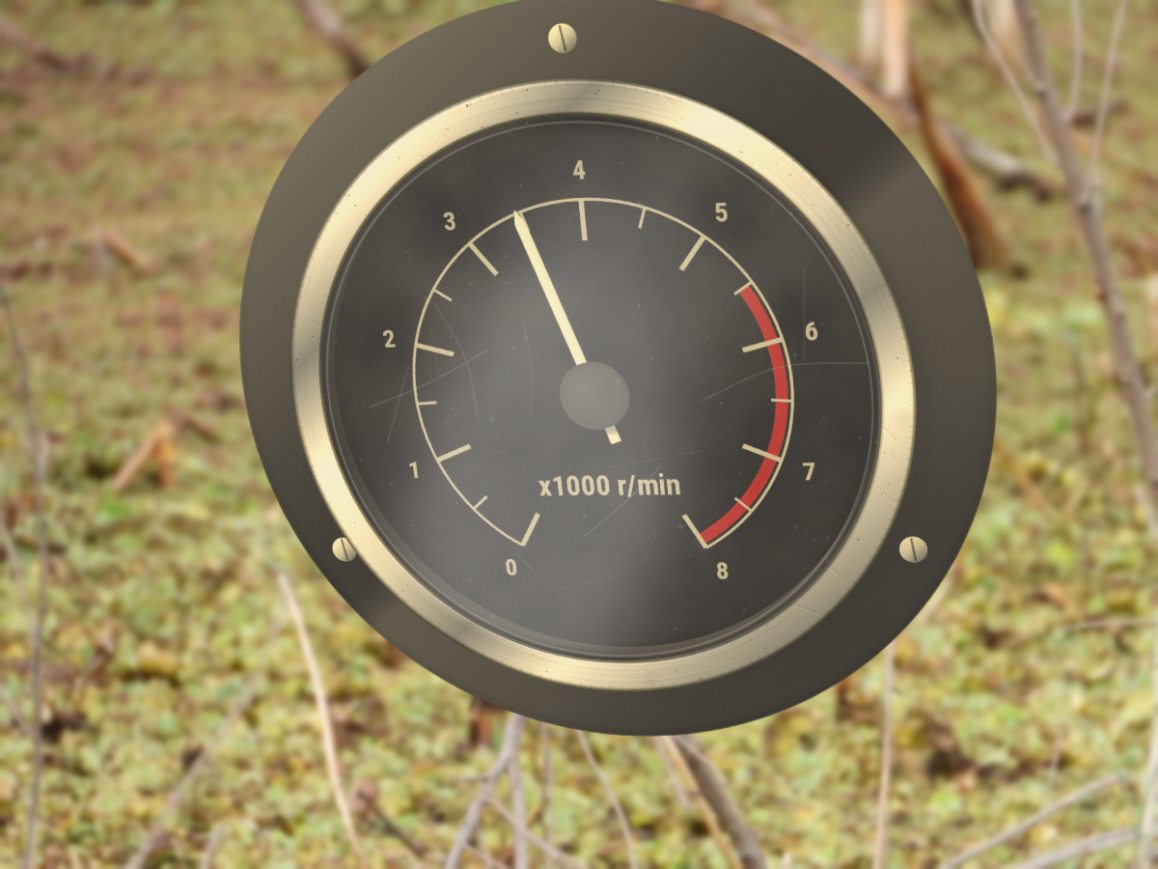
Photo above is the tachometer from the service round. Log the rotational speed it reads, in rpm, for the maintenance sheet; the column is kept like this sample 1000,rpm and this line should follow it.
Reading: 3500,rpm
